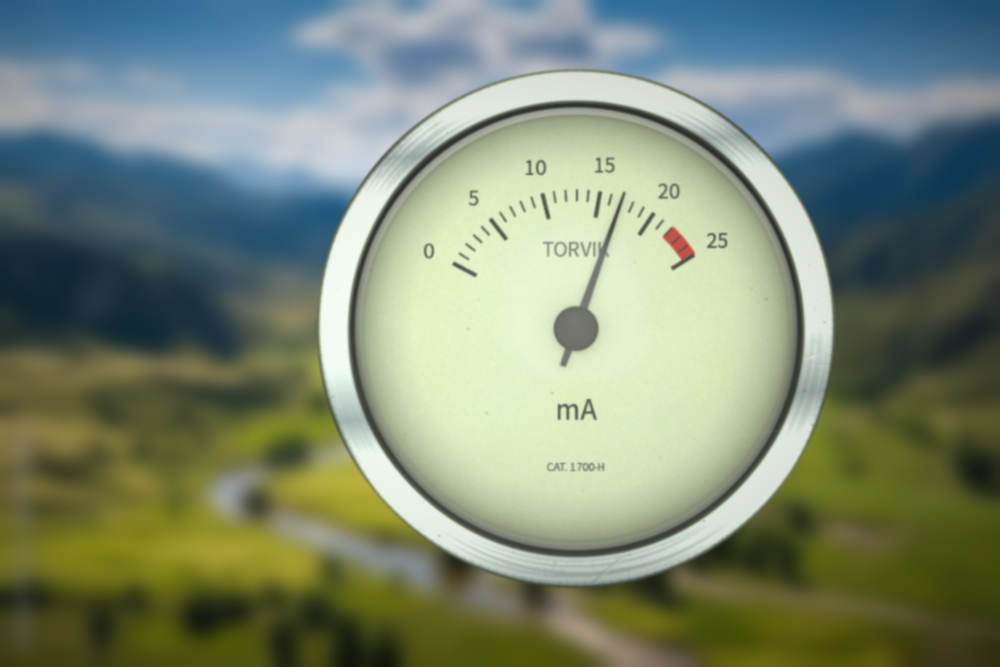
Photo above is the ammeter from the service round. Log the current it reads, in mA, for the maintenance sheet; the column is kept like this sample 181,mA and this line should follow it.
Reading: 17,mA
